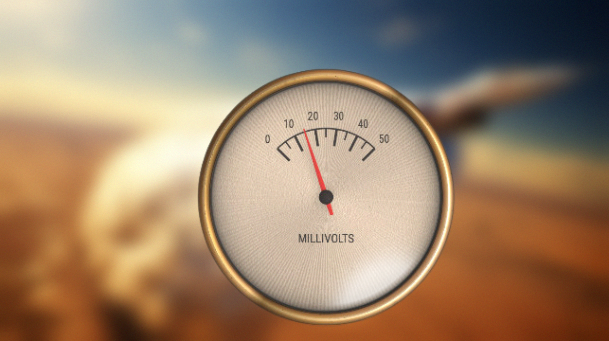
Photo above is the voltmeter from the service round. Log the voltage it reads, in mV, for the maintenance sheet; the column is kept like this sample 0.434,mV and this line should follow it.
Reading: 15,mV
